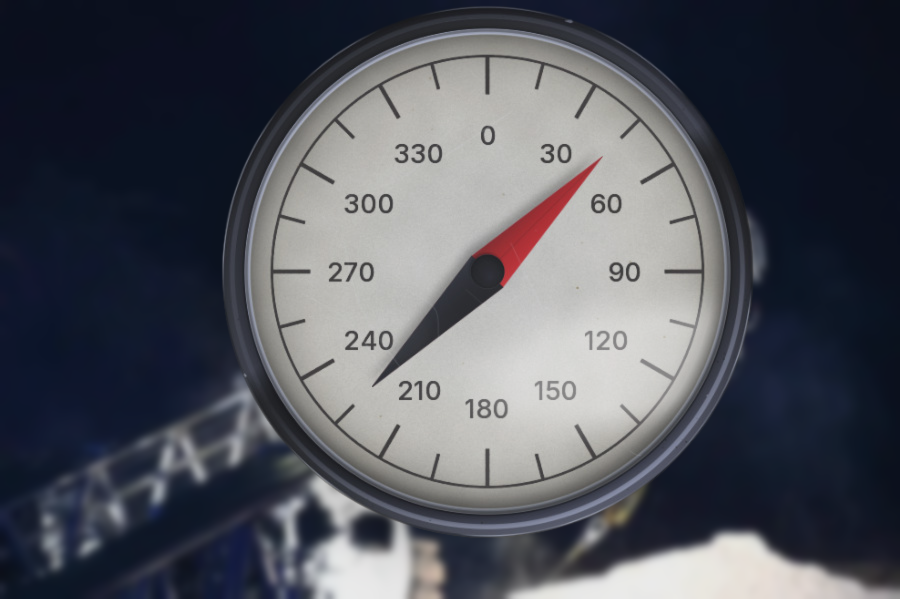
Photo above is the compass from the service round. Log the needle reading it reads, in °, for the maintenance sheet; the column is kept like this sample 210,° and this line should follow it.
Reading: 45,°
